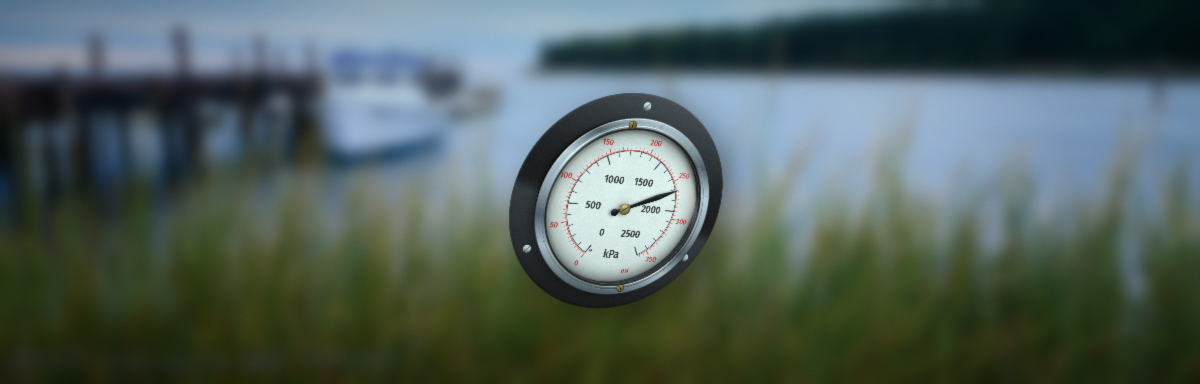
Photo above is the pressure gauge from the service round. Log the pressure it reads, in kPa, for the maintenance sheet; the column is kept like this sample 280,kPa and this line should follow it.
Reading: 1800,kPa
